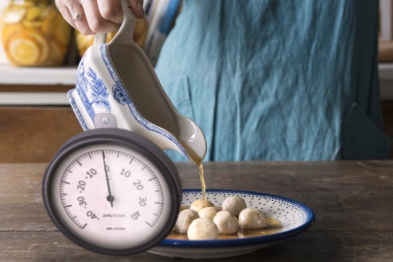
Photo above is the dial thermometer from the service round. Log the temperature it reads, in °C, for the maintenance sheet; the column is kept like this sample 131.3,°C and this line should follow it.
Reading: 0,°C
